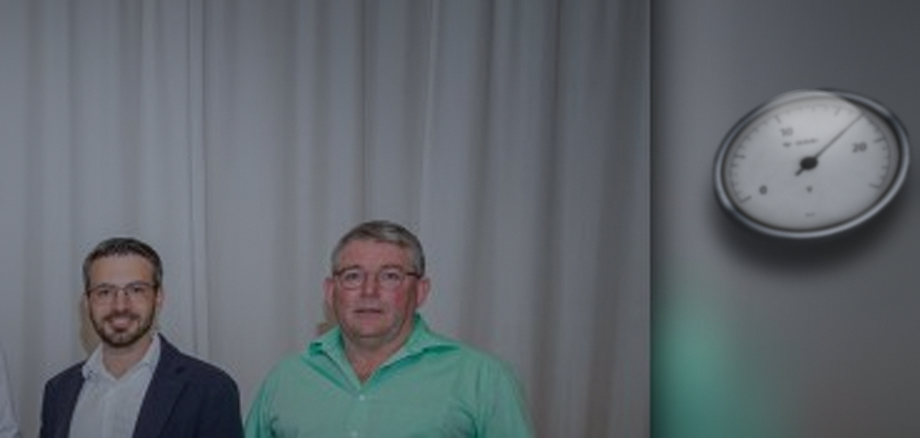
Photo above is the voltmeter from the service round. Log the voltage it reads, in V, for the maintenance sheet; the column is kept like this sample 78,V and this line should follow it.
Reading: 17,V
